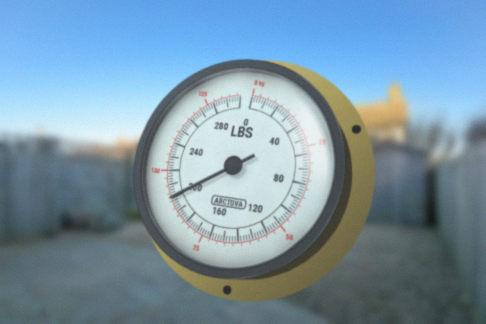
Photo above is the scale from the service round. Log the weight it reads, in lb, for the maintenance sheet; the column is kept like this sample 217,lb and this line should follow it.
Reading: 200,lb
